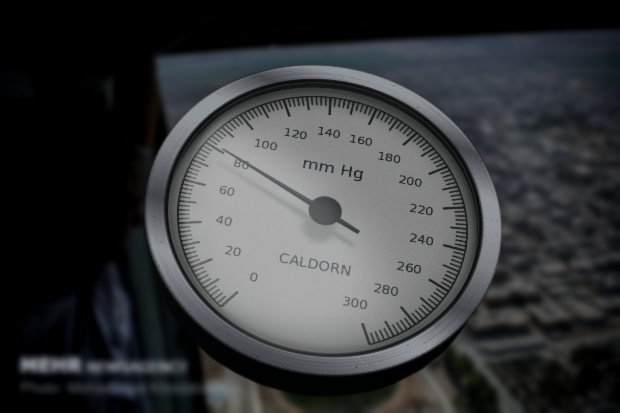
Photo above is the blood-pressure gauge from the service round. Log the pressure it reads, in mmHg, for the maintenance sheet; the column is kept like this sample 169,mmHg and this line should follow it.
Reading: 80,mmHg
